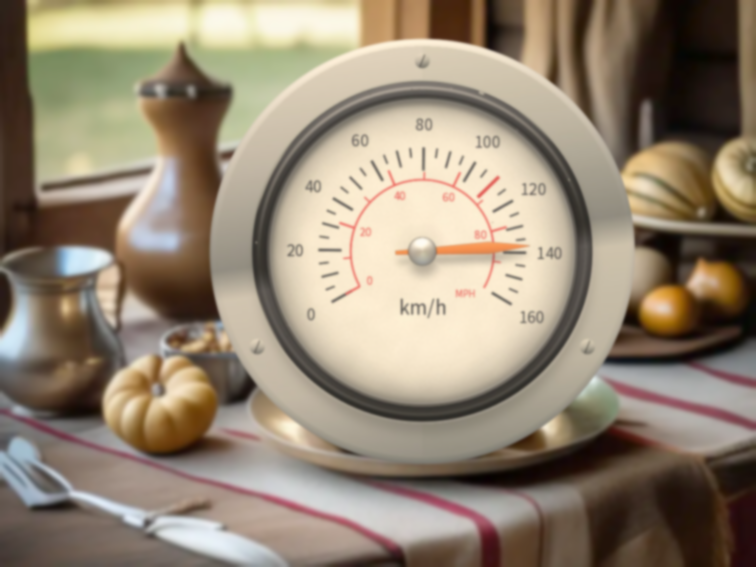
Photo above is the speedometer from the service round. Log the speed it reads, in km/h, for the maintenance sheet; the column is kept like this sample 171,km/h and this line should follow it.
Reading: 137.5,km/h
